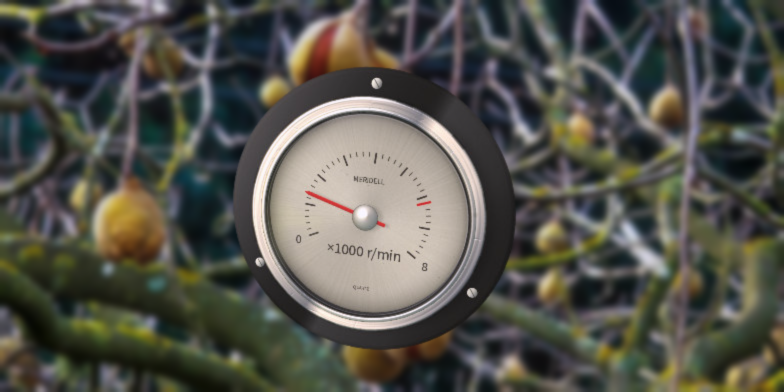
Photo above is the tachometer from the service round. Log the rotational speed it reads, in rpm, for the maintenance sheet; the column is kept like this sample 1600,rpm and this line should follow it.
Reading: 1400,rpm
